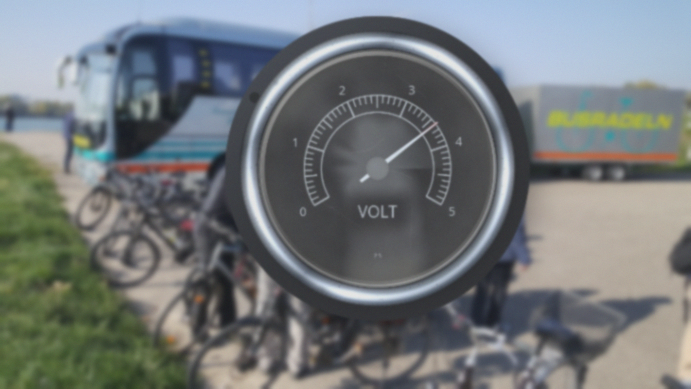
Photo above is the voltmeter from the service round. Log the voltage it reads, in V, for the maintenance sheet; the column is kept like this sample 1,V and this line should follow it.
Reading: 3.6,V
